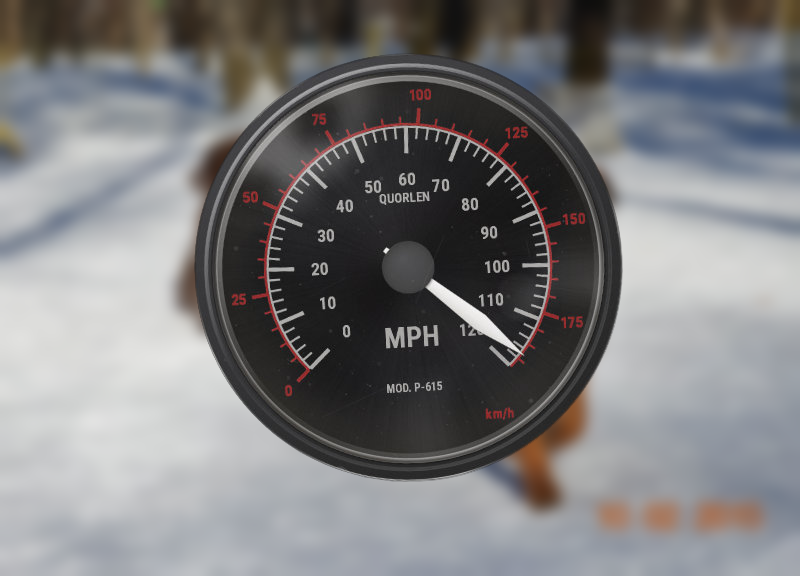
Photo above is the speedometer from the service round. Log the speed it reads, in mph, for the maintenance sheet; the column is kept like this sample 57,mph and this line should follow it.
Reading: 117,mph
